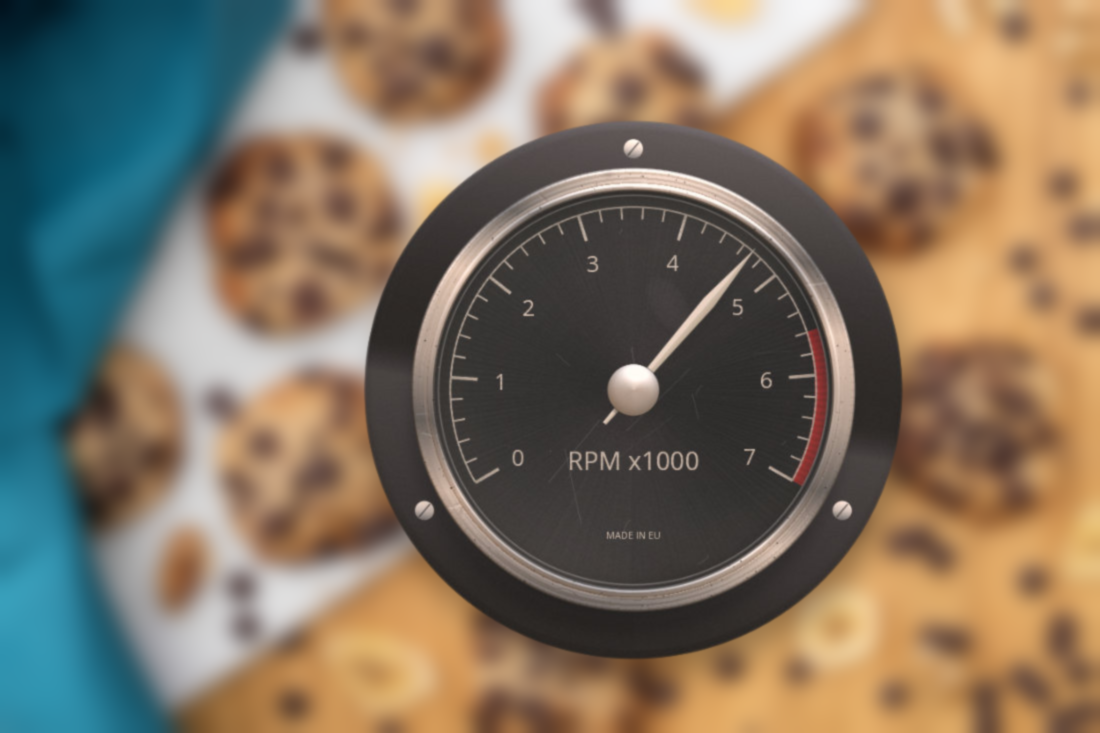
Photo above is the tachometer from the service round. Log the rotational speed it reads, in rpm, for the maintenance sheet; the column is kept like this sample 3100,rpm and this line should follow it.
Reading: 4700,rpm
